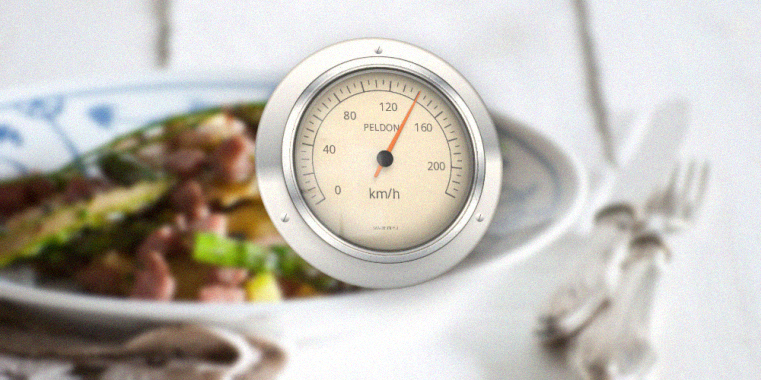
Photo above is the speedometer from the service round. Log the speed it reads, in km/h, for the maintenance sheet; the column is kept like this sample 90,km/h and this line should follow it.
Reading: 140,km/h
